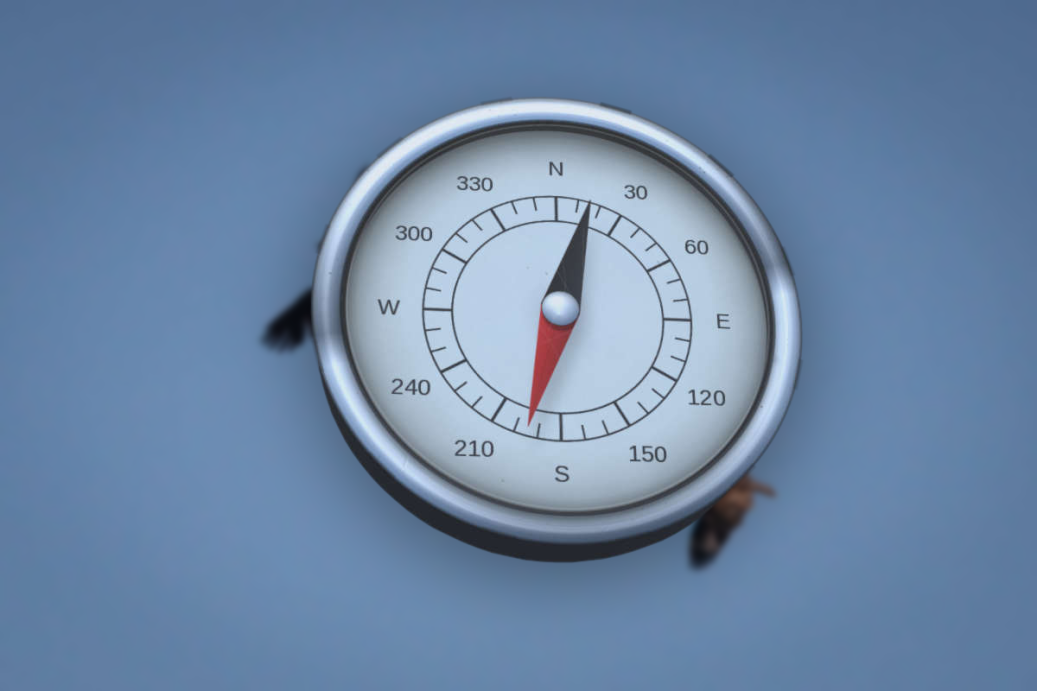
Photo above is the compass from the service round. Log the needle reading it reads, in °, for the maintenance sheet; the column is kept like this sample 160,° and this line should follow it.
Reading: 195,°
